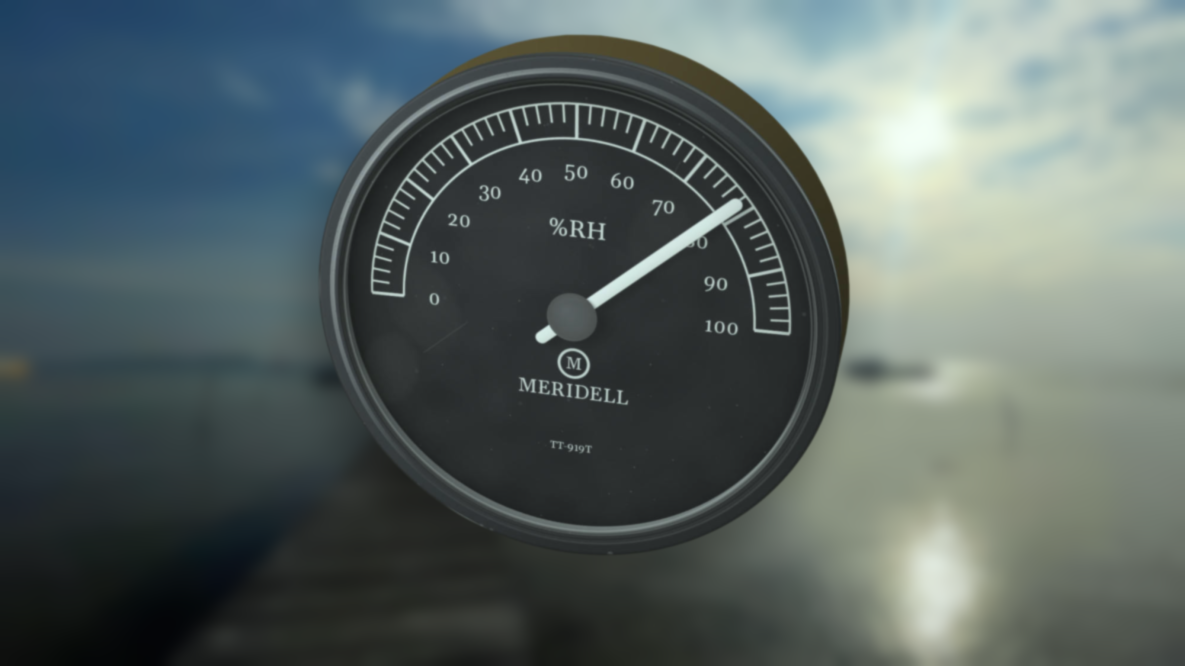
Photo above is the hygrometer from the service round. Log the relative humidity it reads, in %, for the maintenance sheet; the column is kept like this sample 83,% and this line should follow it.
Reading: 78,%
